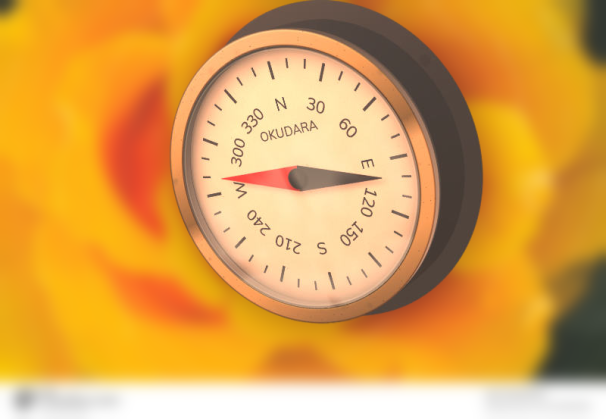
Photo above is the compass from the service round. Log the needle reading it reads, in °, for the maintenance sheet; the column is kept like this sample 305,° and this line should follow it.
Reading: 280,°
